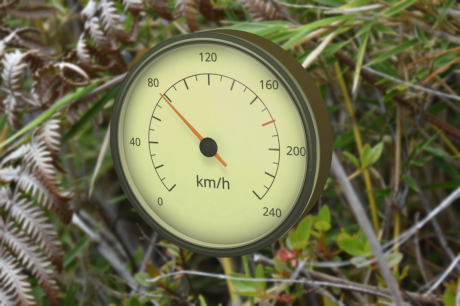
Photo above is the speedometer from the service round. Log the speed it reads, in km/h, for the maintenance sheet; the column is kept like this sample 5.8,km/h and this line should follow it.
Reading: 80,km/h
